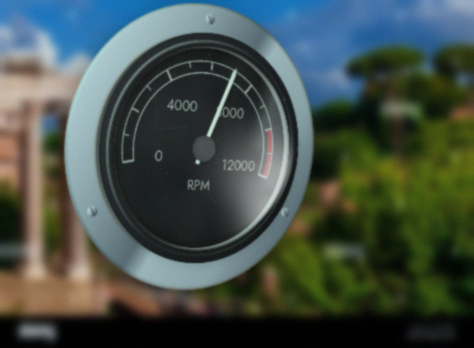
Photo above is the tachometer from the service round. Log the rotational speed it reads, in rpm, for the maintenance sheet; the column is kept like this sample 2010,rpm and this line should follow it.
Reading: 7000,rpm
